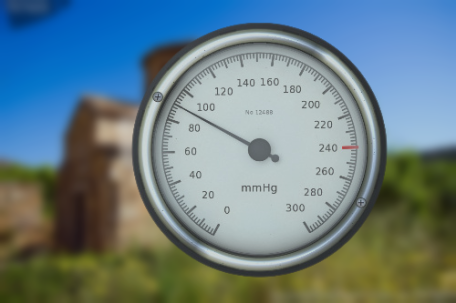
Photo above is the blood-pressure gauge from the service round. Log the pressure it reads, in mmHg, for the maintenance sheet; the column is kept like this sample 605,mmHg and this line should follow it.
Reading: 90,mmHg
